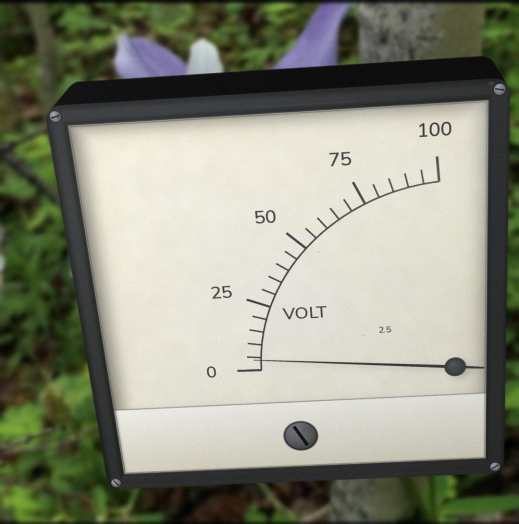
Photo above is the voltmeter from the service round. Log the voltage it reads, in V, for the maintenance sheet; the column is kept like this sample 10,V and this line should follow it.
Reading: 5,V
